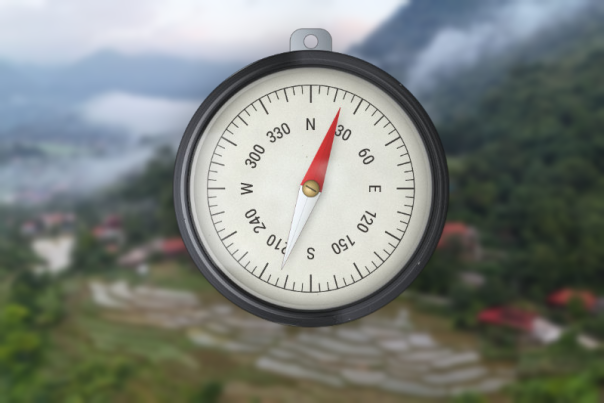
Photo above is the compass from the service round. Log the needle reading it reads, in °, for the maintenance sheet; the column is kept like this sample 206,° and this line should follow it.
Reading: 20,°
